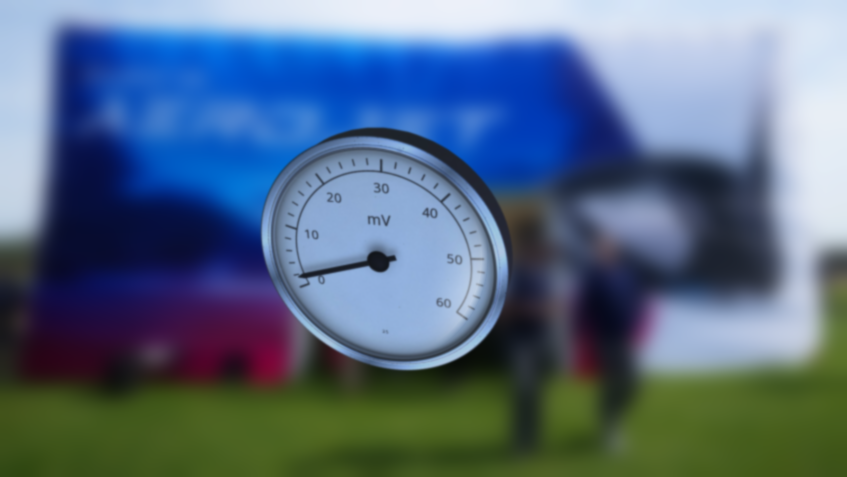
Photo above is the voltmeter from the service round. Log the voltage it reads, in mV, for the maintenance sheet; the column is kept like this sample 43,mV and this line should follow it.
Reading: 2,mV
